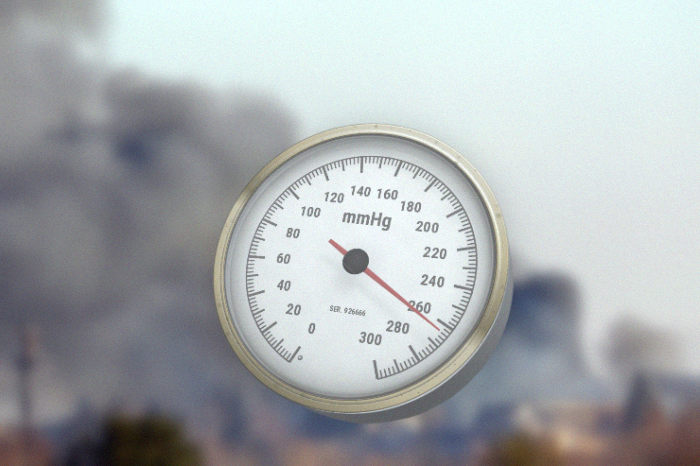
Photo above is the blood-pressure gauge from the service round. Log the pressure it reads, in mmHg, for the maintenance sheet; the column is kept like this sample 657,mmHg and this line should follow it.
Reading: 264,mmHg
